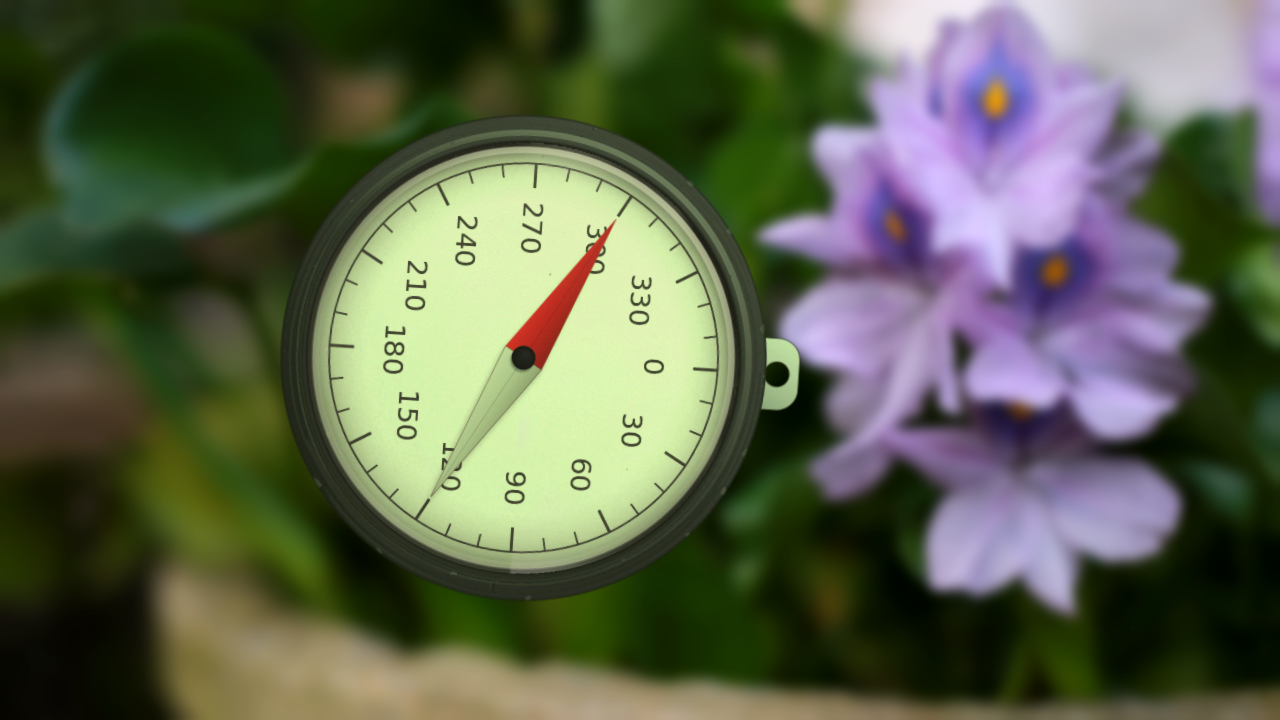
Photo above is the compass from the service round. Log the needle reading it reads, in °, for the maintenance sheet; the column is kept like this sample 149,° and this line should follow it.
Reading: 300,°
